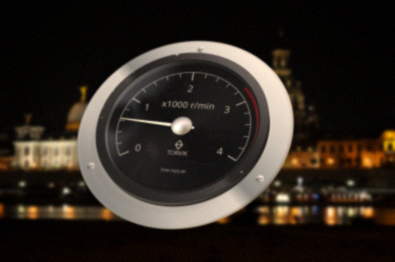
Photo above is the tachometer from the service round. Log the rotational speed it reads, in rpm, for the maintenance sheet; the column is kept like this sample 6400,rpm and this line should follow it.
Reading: 600,rpm
